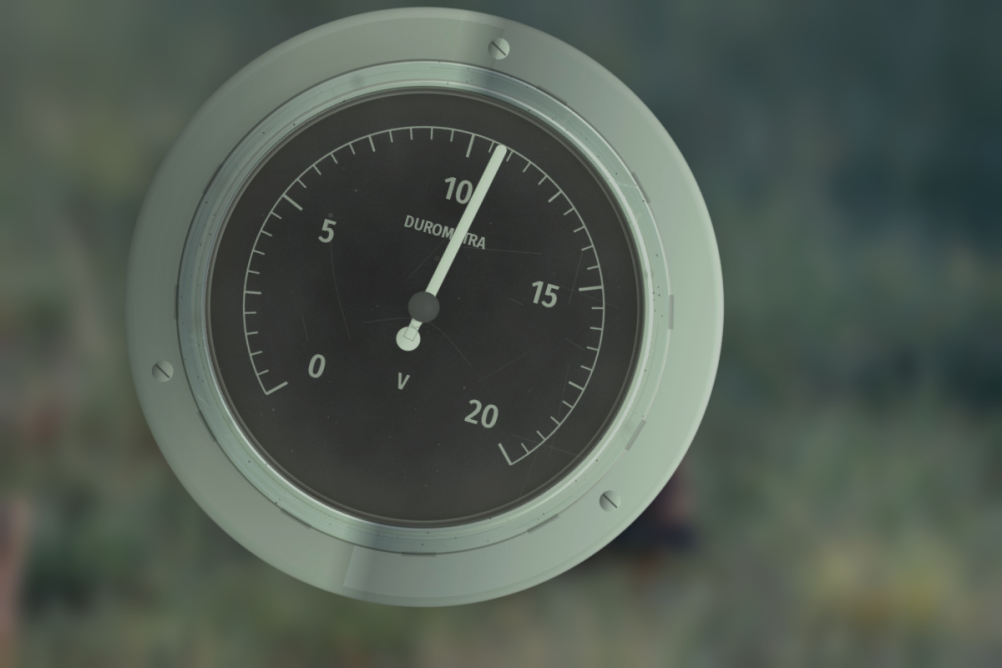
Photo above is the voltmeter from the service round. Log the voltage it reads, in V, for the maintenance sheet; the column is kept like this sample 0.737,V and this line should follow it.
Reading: 10.75,V
